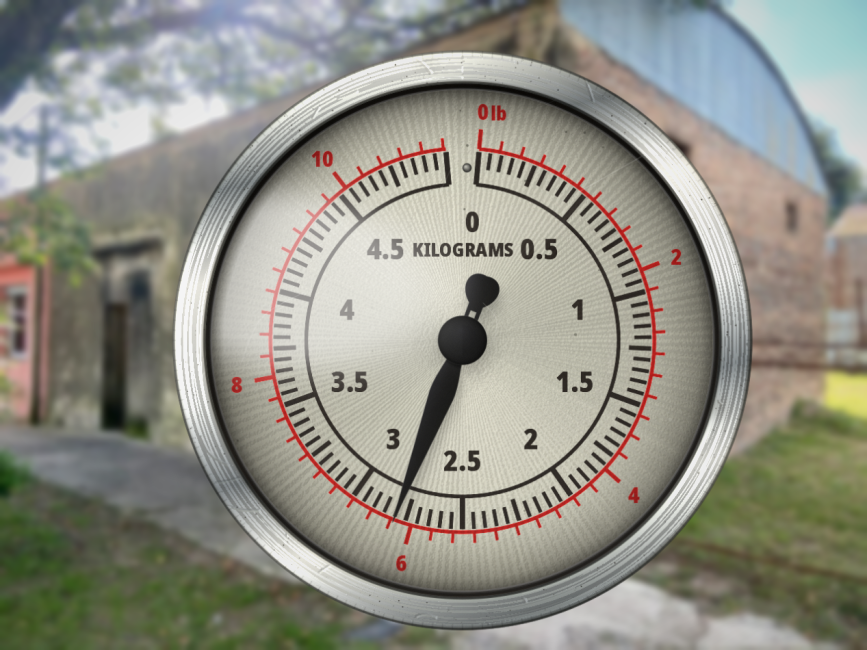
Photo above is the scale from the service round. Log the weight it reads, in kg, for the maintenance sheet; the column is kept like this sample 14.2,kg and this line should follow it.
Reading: 2.8,kg
